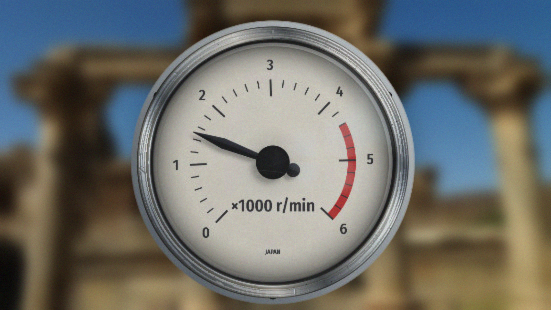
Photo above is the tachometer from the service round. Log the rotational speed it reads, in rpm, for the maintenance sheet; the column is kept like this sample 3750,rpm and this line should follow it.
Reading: 1500,rpm
